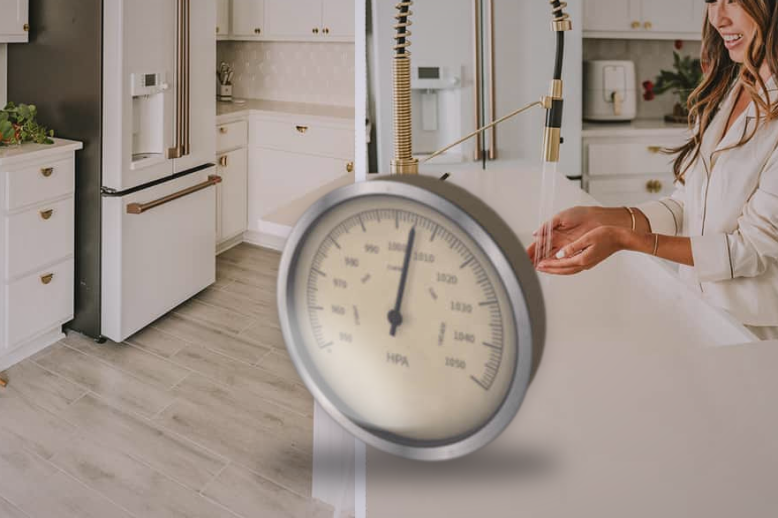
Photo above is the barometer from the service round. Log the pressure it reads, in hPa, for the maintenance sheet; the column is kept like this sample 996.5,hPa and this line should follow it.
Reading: 1005,hPa
